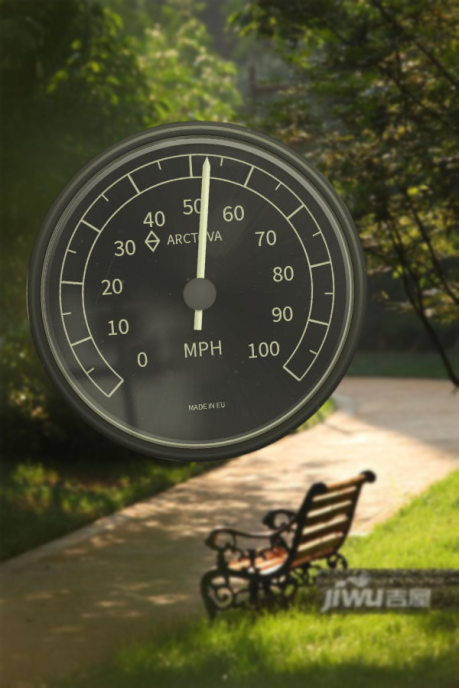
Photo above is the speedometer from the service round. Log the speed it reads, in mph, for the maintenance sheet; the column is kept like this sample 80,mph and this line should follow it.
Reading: 52.5,mph
